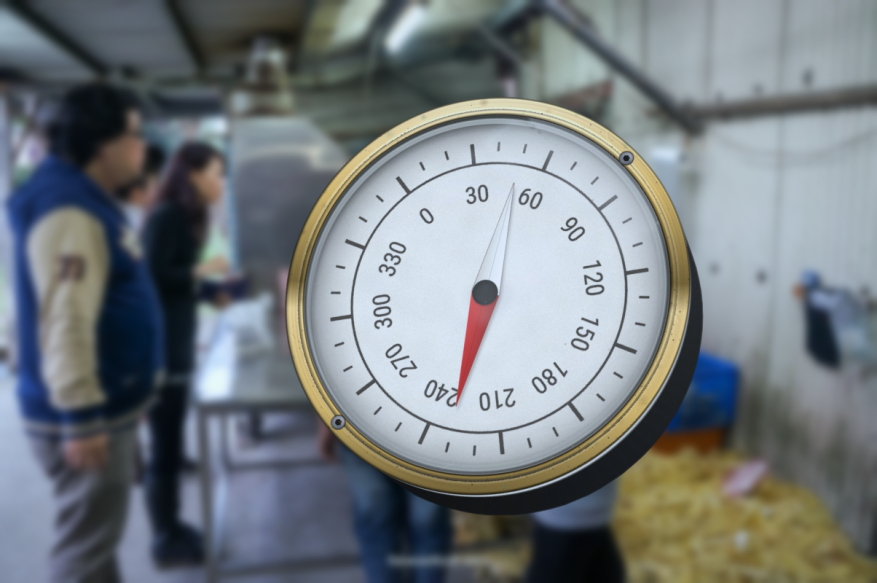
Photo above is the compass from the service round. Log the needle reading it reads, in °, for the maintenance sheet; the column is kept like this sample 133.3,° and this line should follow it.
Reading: 230,°
